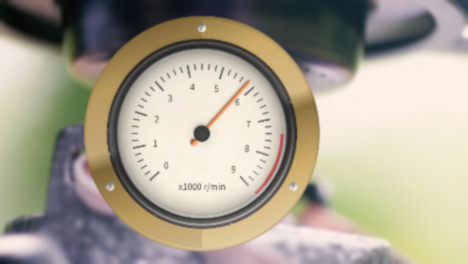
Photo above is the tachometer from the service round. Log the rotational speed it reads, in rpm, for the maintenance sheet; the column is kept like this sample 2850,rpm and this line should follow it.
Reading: 5800,rpm
